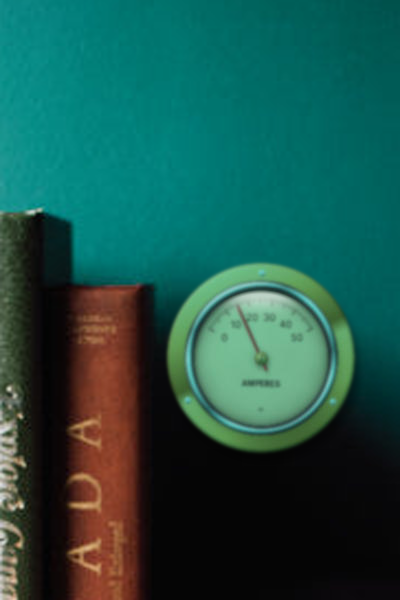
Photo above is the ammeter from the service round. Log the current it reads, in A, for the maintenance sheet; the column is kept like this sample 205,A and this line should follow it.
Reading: 15,A
